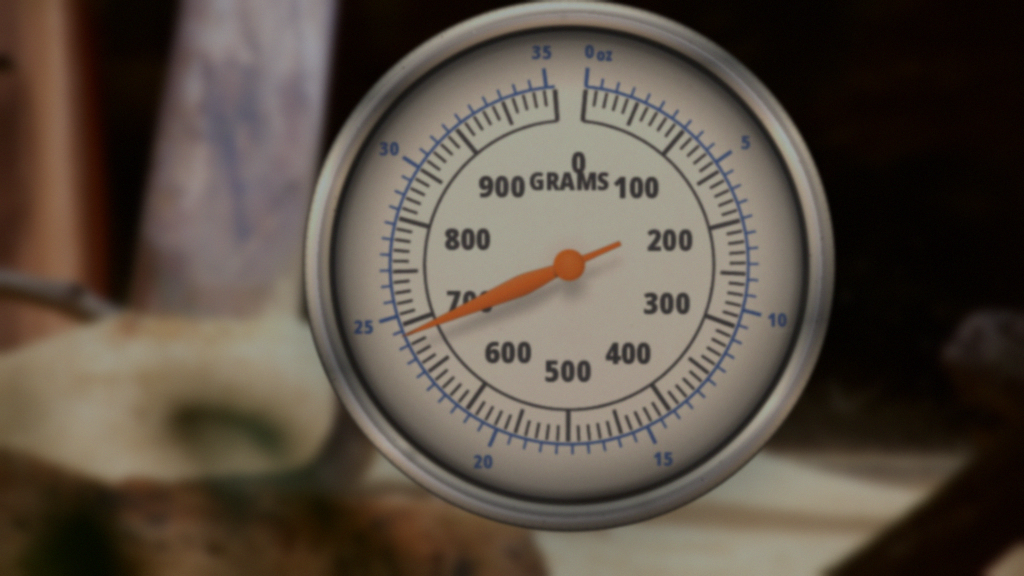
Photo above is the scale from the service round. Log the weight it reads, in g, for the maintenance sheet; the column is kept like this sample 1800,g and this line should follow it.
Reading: 690,g
